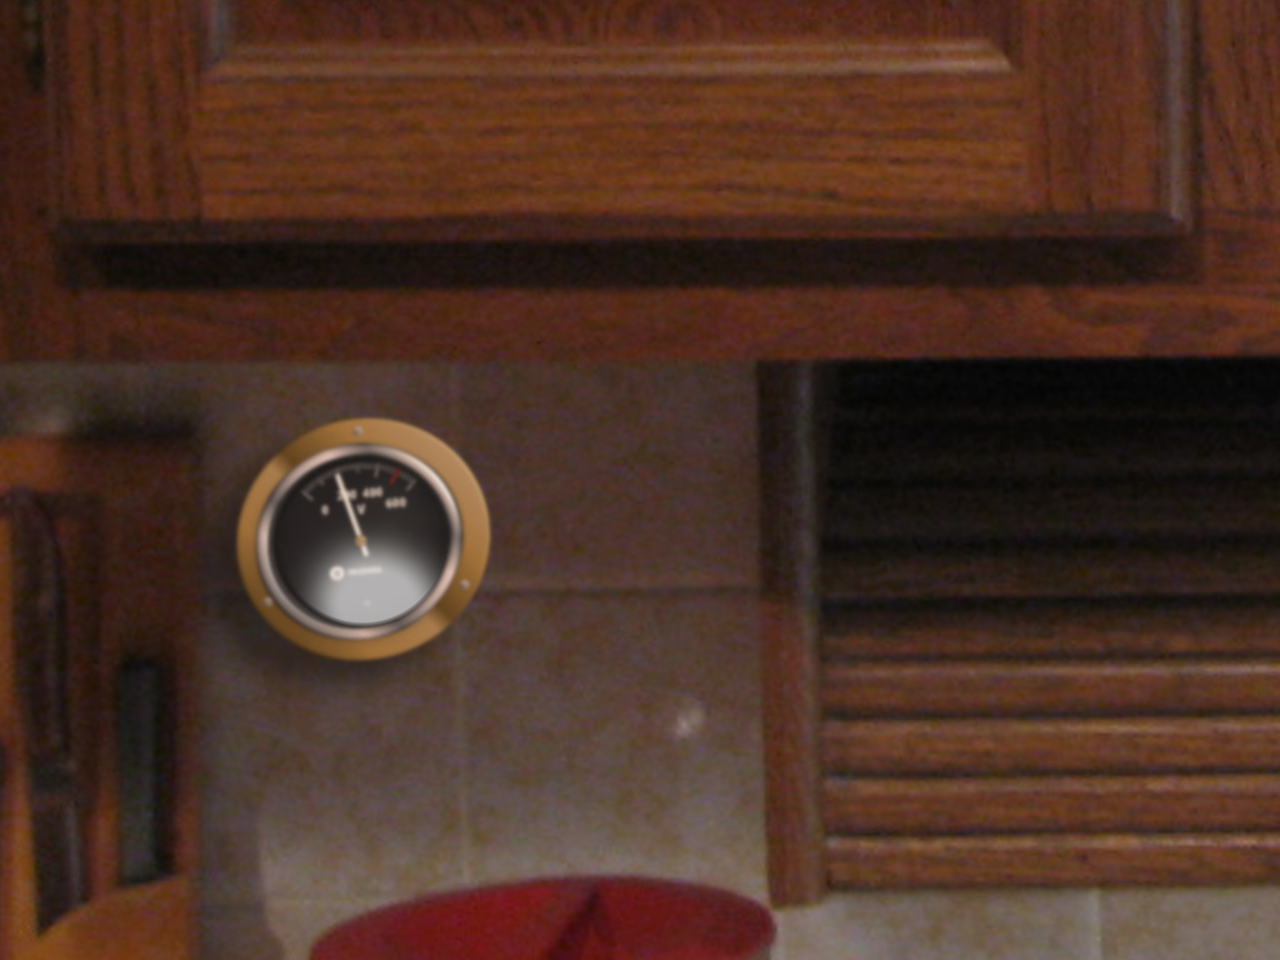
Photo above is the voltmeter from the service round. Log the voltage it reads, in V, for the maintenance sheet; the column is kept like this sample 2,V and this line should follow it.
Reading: 200,V
